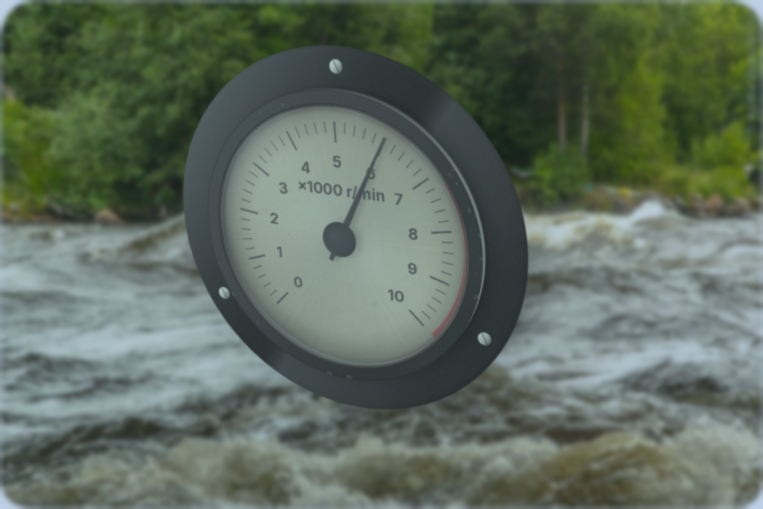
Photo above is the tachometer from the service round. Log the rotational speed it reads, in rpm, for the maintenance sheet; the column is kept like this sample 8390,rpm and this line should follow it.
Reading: 6000,rpm
